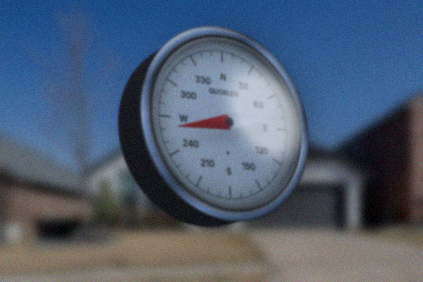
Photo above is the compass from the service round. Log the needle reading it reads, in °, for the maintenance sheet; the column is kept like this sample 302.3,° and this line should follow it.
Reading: 260,°
